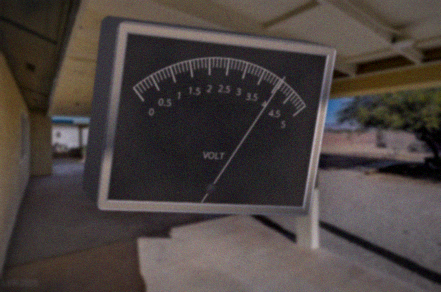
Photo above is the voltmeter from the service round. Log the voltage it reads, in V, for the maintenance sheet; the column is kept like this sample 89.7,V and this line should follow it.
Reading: 4,V
